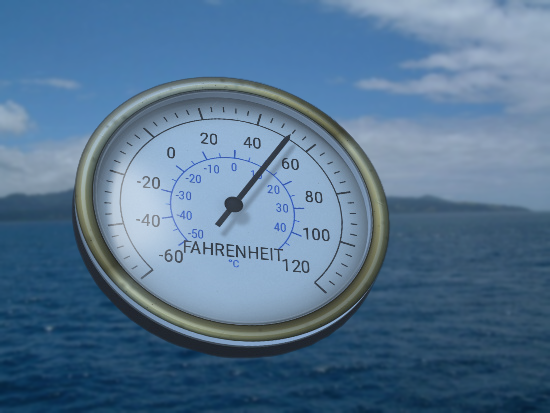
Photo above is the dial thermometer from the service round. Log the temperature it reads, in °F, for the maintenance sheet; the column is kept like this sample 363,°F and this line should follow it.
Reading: 52,°F
